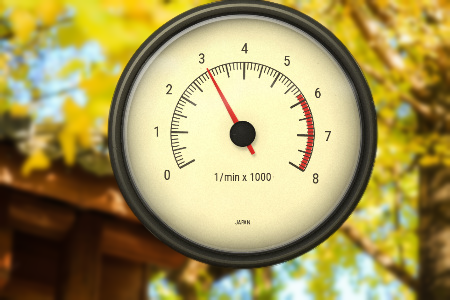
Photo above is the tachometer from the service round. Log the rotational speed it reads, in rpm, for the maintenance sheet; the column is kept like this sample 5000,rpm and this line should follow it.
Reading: 3000,rpm
